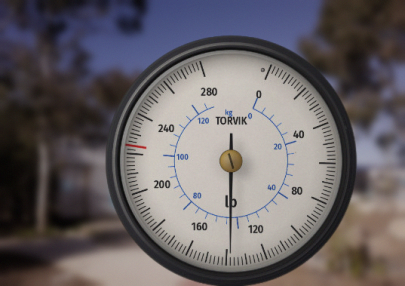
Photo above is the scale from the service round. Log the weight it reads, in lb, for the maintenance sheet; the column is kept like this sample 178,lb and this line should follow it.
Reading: 138,lb
